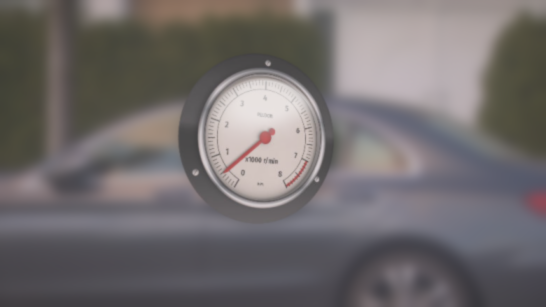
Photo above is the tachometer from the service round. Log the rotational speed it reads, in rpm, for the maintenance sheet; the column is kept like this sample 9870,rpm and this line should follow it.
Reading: 500,rpm
